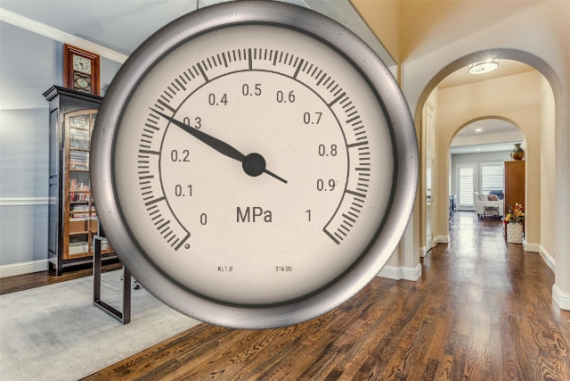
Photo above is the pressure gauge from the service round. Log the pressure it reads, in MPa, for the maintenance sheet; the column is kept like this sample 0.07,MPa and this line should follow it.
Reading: 0.28,MPa
